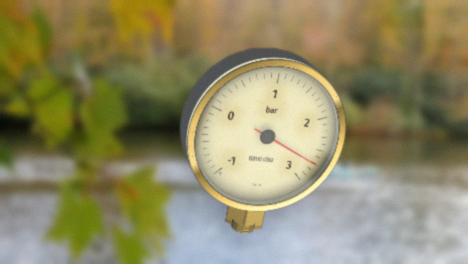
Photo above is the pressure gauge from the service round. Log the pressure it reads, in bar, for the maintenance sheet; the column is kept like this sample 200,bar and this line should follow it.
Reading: 2.7,bar
